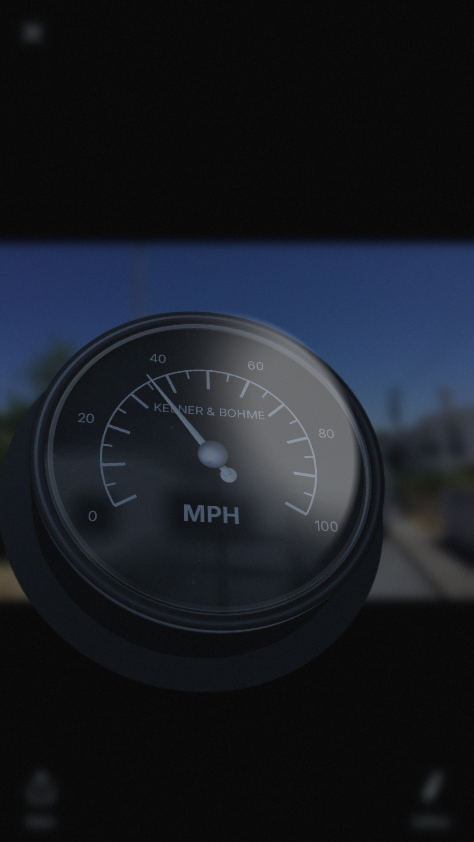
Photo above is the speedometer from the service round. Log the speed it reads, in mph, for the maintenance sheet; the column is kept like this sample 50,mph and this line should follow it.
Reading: 35,mph
